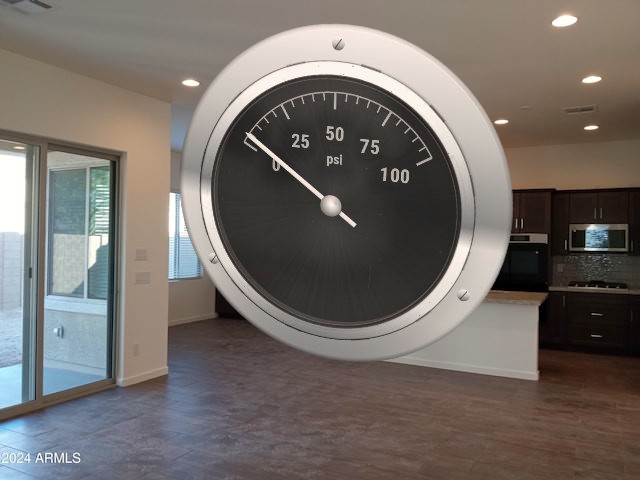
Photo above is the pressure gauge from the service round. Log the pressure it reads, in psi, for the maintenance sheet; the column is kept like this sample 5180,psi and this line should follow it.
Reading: 5,psi
